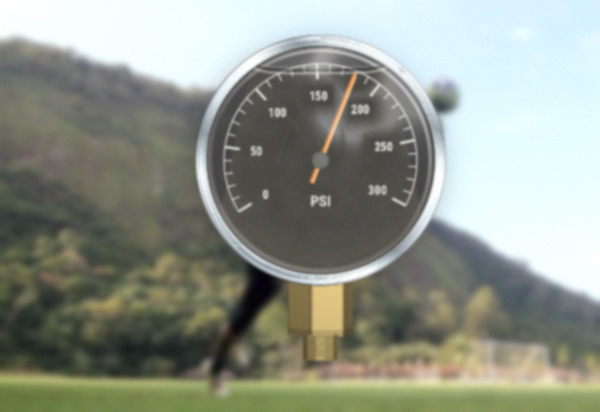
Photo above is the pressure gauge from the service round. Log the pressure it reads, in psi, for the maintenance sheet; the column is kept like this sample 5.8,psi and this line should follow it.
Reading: 180,psi
